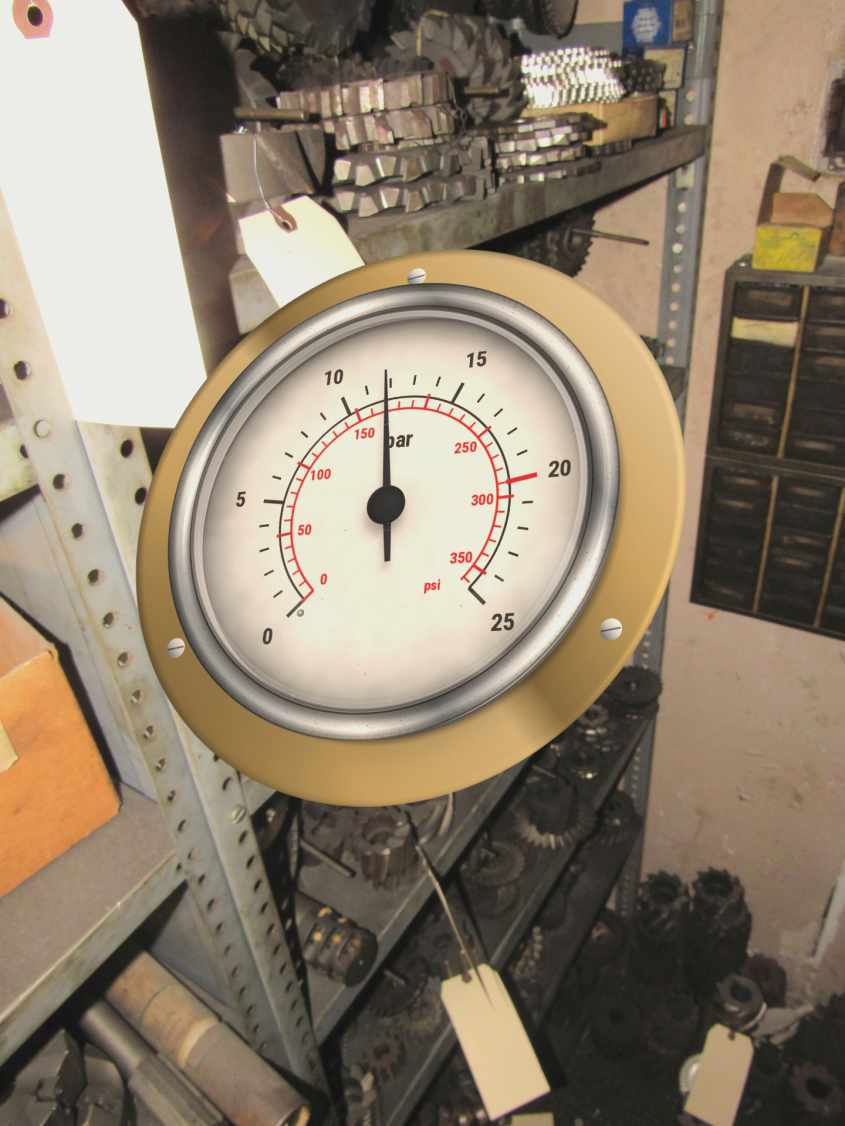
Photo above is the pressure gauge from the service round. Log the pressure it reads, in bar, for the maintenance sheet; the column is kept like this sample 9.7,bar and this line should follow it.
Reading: 12,bar
